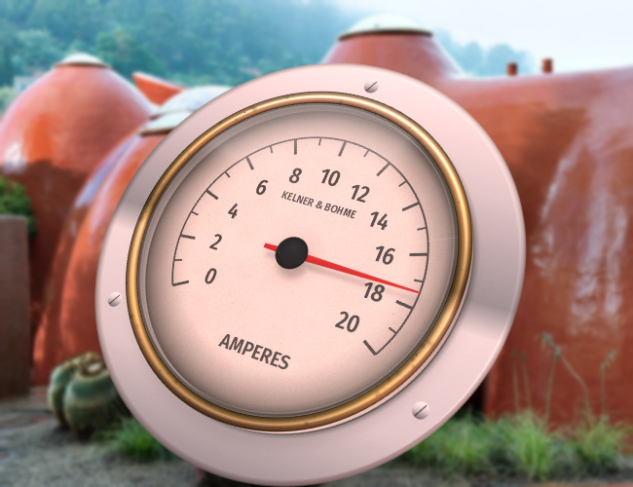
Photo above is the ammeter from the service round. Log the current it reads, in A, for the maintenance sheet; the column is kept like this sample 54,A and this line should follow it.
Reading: 17.5,A
